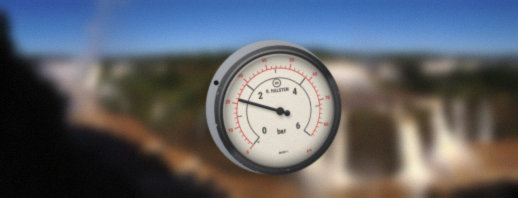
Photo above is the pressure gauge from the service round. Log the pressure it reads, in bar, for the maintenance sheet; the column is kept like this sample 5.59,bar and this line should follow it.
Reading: 1.5,bar
